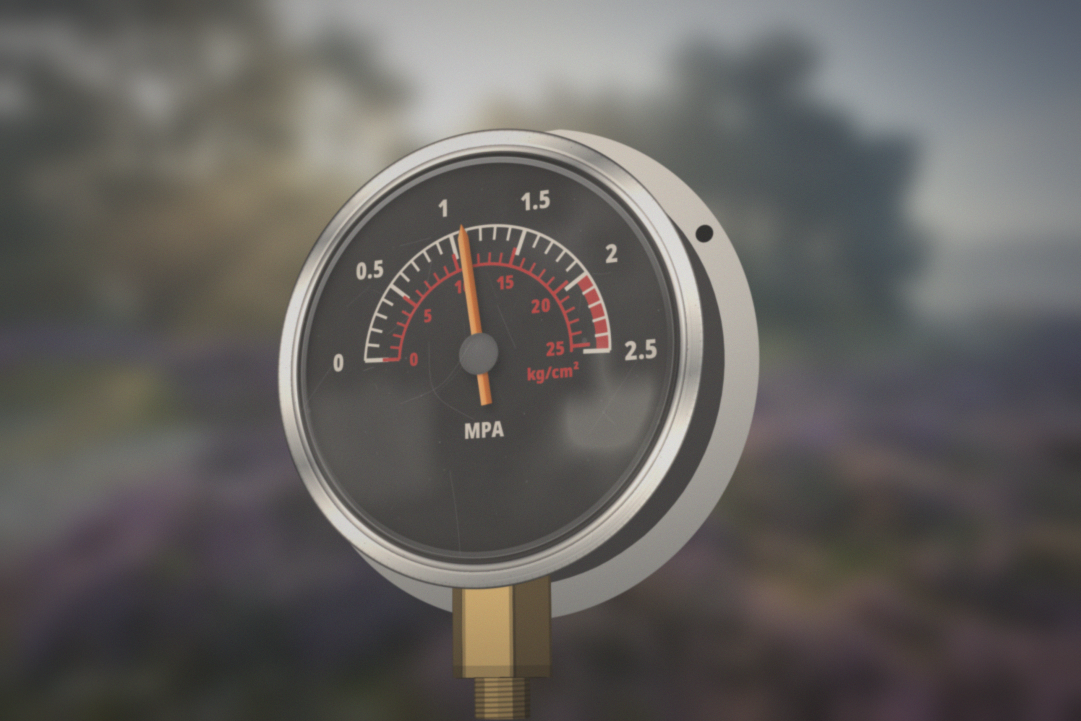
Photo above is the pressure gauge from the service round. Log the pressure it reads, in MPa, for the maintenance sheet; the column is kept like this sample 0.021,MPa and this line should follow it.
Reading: 1.1,MPa
